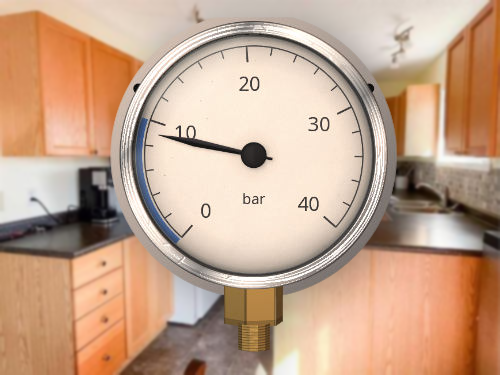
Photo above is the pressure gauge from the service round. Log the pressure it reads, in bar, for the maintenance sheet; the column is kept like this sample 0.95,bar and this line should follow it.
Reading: 9,bar
